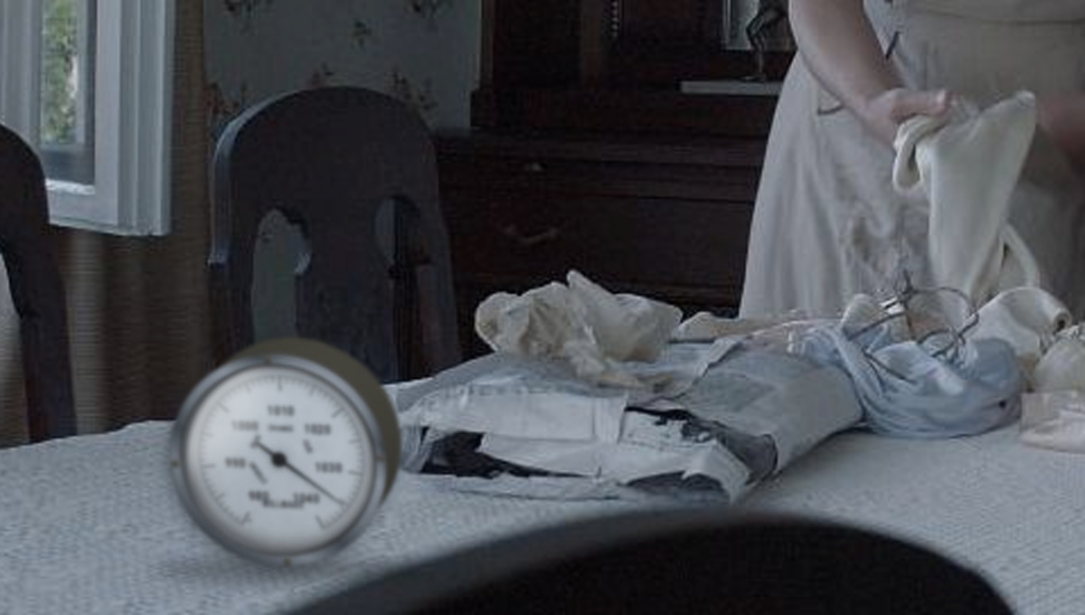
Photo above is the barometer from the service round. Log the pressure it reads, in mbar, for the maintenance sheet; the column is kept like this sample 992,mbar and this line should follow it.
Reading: 1035,mbar
